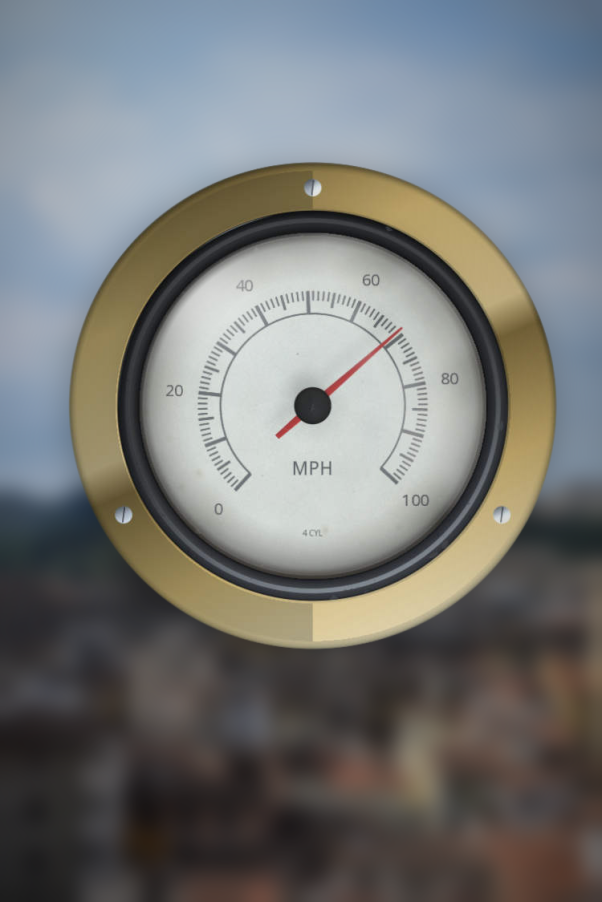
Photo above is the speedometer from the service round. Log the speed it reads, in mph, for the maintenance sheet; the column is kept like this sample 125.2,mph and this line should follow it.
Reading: 69,mph
